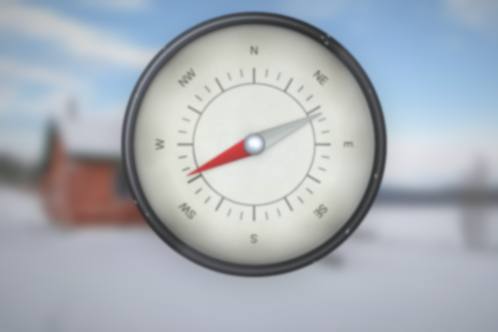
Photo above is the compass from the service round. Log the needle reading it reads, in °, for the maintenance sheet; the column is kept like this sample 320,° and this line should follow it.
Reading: 245,°
